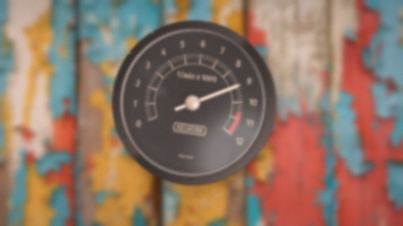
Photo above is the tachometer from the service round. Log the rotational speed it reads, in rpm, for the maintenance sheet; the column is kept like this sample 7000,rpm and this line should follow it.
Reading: 9000,rpm
